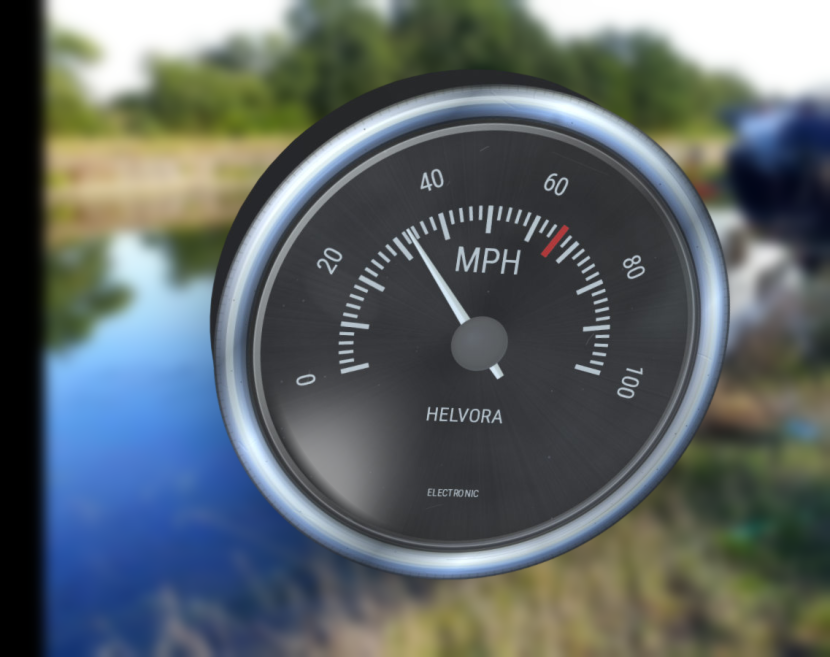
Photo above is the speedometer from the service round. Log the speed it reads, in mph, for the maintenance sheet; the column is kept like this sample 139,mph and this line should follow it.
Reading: 33,mph
